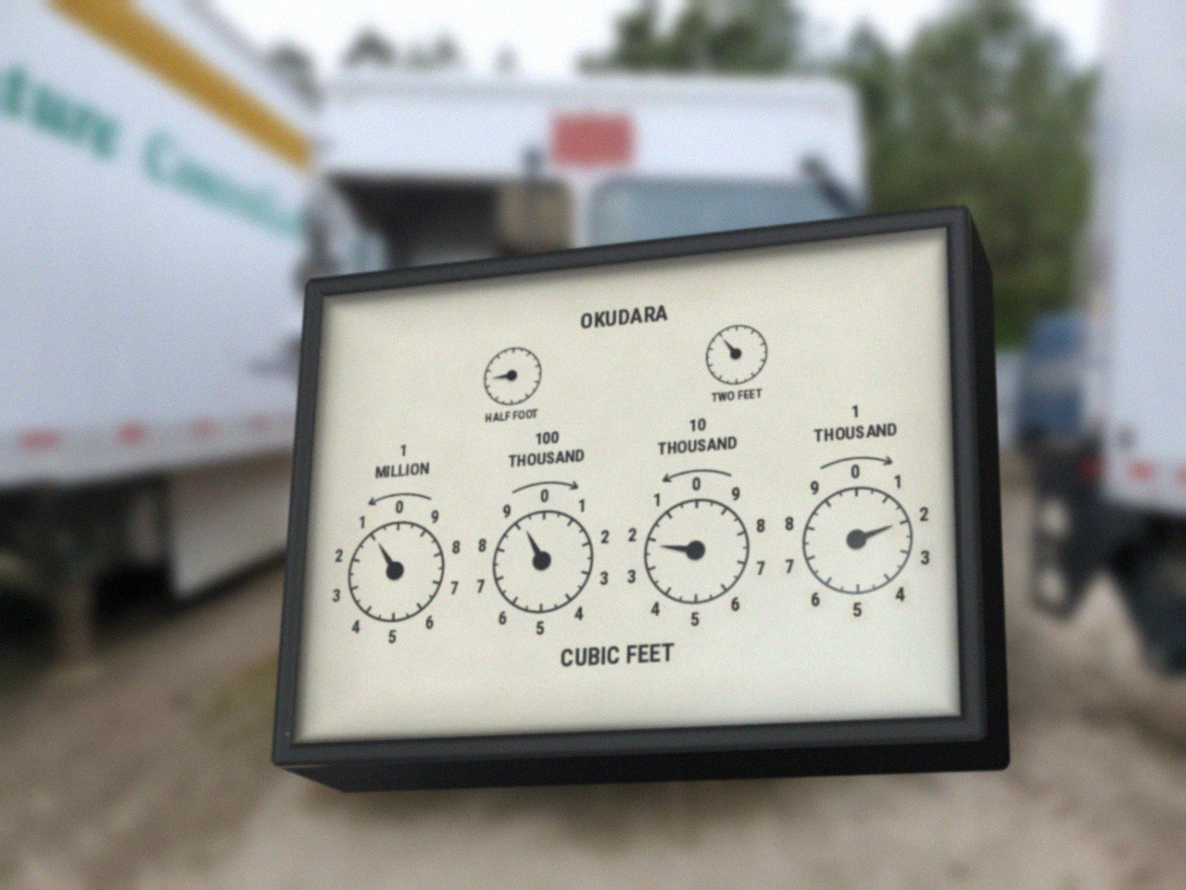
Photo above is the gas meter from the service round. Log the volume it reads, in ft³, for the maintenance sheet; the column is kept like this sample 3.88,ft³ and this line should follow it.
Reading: 92200,ft³
